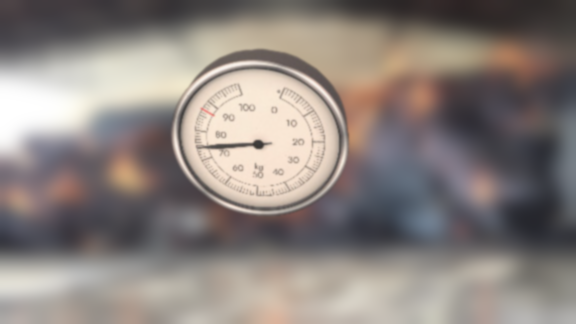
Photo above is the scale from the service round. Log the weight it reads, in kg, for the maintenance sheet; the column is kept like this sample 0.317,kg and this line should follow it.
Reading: 75,kg
